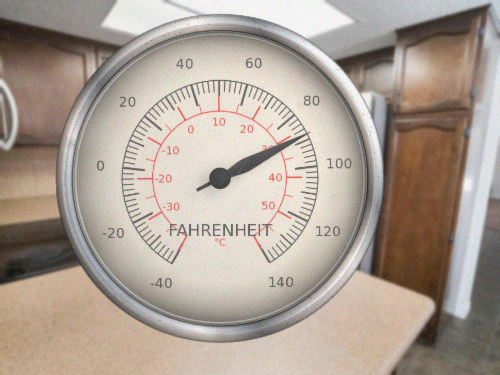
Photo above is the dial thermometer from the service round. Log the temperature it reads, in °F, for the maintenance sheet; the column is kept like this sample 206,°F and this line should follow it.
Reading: 88,°F
